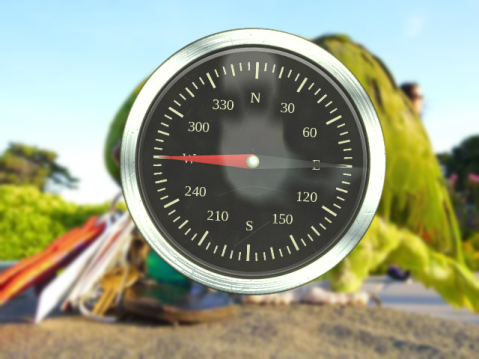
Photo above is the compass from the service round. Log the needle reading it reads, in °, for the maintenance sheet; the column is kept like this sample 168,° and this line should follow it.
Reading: 270,°
